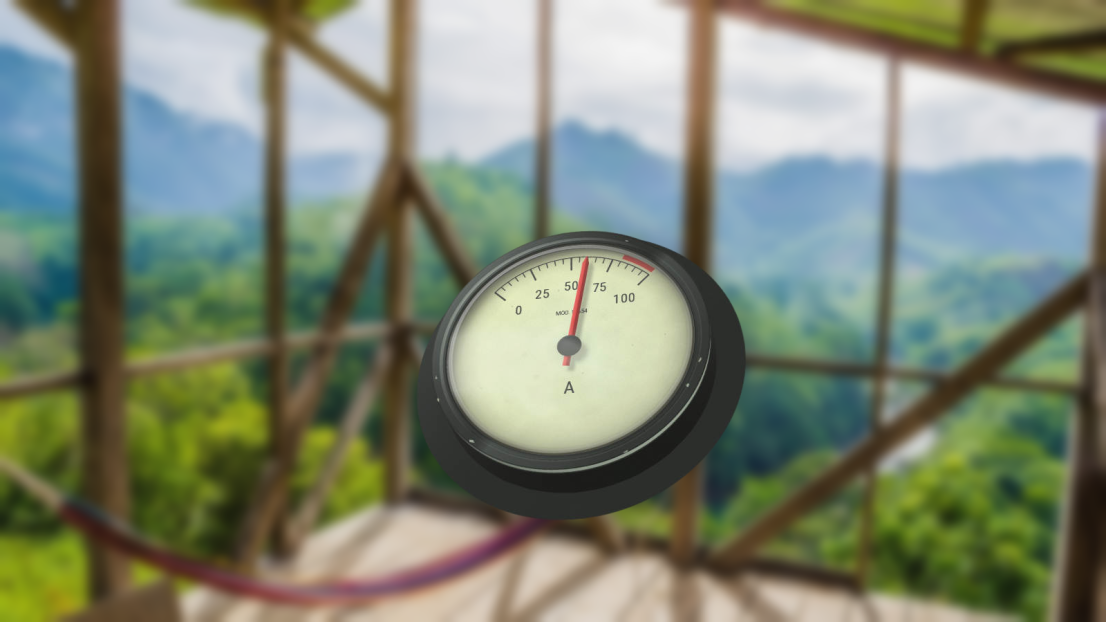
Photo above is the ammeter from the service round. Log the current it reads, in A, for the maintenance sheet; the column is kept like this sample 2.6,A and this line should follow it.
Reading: 60,A
